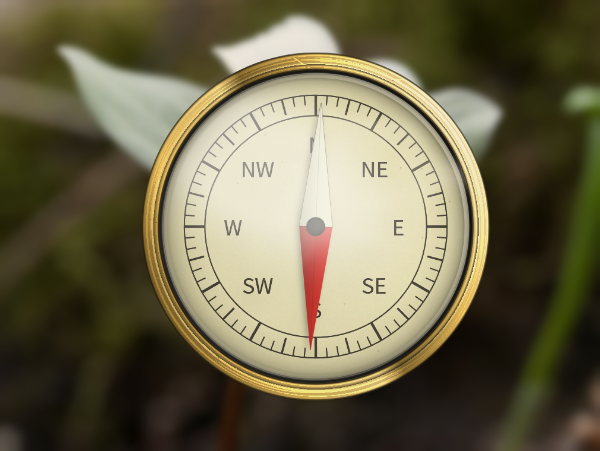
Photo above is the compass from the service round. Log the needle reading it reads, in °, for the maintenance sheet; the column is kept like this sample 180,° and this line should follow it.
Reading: 182.5,°
